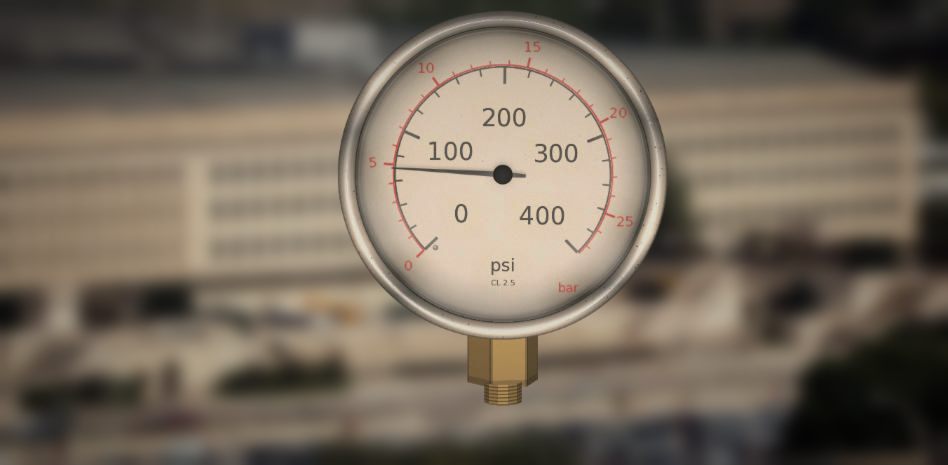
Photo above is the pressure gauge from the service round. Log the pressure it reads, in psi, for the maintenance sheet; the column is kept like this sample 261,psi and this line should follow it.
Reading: 70,psi
